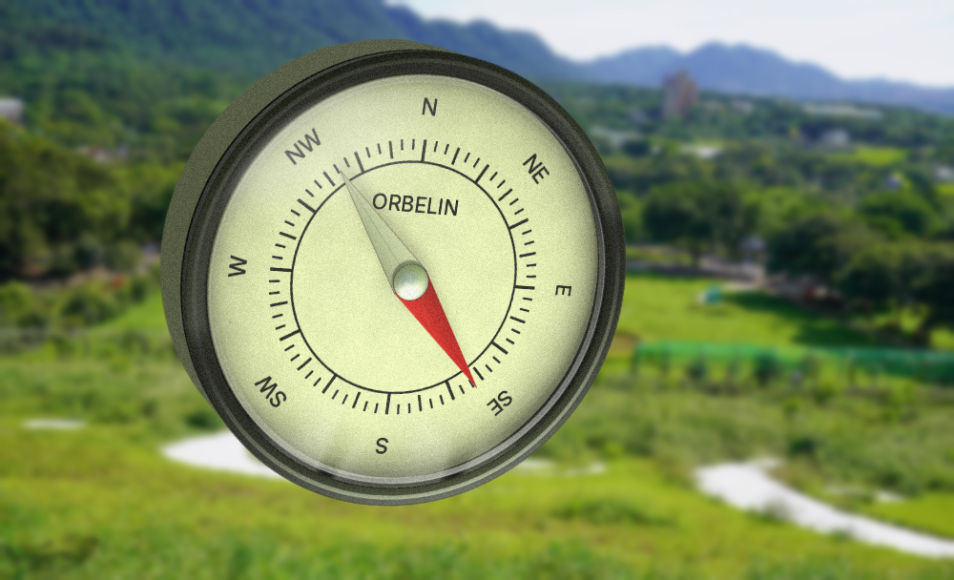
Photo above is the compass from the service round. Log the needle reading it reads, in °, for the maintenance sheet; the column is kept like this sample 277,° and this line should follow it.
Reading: 140,°
